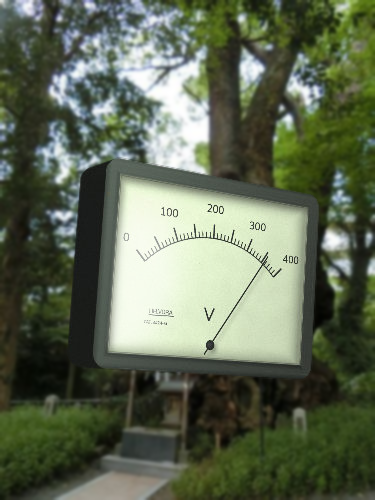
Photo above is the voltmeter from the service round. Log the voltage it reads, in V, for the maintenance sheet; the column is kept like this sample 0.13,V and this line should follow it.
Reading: 350,V
